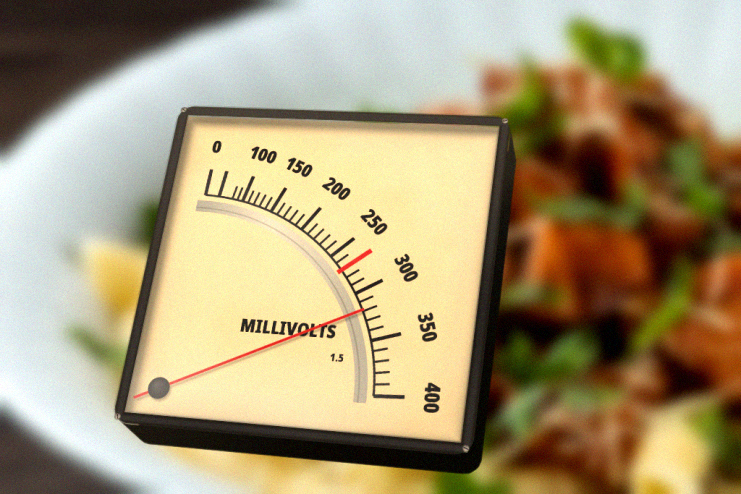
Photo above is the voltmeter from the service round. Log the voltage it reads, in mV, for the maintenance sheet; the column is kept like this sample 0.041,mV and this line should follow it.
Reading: 320,mV
